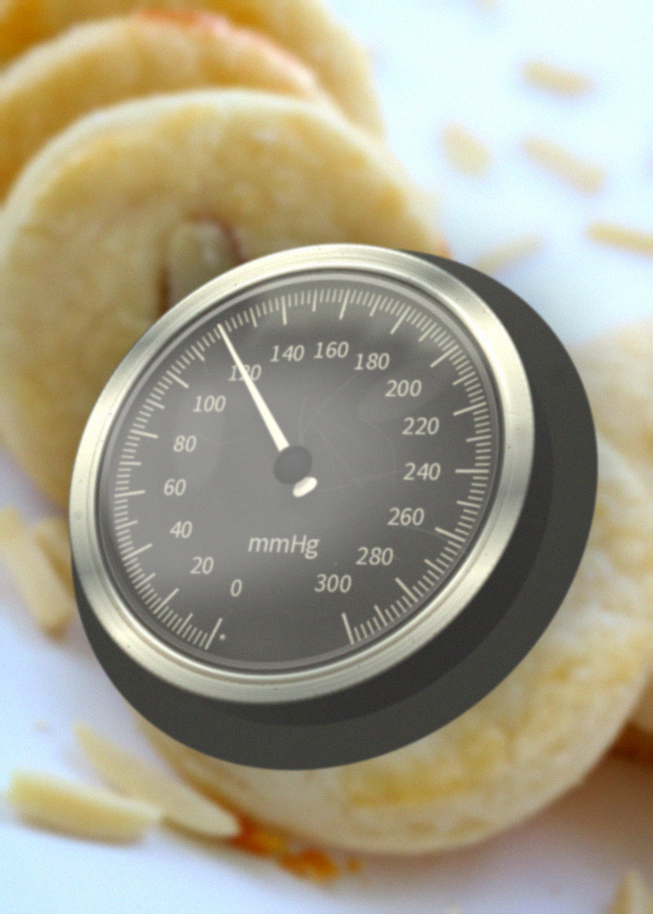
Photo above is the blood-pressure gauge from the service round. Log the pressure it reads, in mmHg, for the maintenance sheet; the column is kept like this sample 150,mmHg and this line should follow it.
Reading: 120,mmHg
